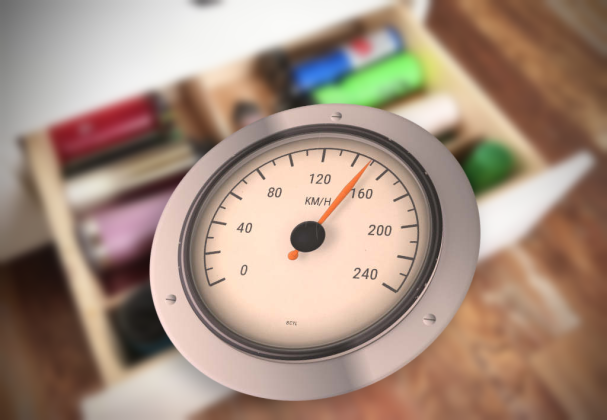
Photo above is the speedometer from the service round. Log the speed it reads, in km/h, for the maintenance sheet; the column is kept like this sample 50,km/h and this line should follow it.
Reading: 150,km/h
